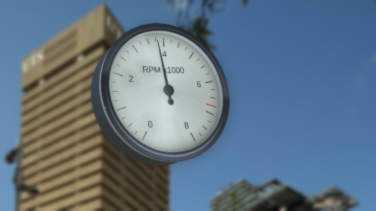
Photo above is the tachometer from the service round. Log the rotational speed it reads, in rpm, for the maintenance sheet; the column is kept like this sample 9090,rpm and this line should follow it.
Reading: 3750,rpm
